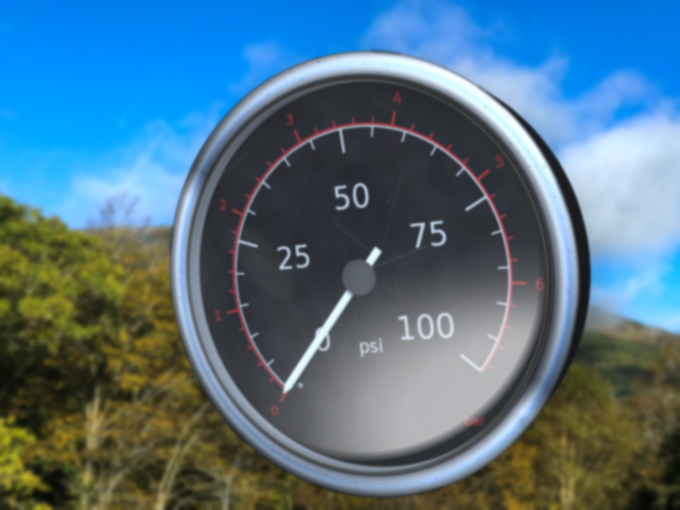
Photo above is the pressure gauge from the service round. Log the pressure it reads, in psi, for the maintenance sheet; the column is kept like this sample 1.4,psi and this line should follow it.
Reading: 0,psi
